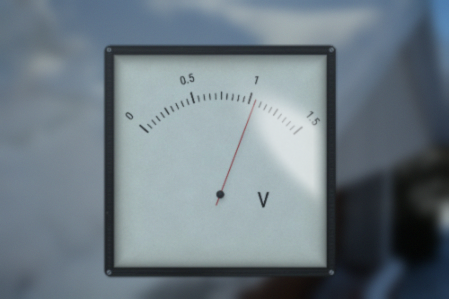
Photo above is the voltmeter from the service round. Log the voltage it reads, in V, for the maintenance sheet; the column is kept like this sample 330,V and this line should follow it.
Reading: 1.05,V
